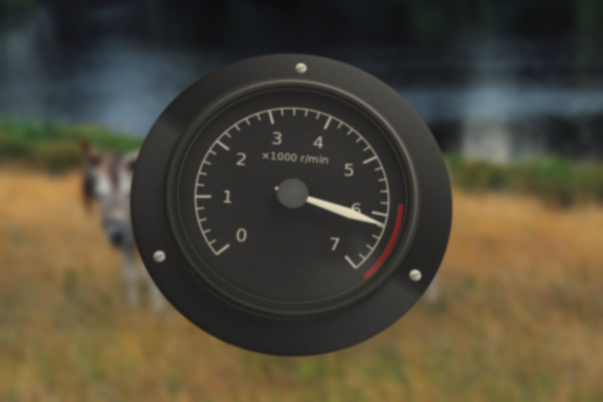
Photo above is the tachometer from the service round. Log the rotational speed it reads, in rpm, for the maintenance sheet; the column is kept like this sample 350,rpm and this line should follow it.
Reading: 6200,rpm
